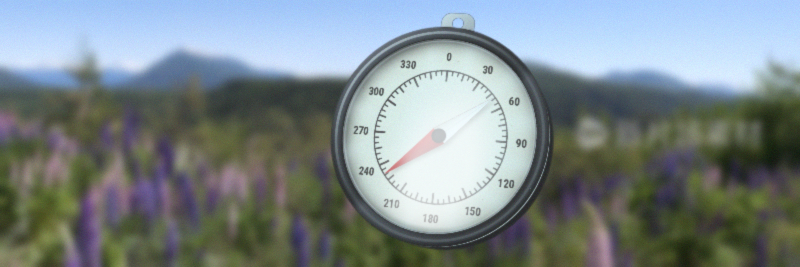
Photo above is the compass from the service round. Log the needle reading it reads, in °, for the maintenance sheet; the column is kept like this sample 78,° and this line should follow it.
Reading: 230,°
